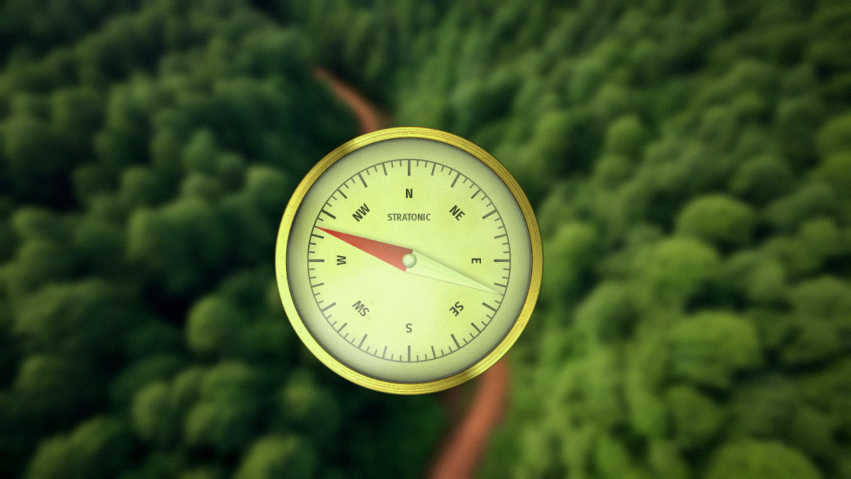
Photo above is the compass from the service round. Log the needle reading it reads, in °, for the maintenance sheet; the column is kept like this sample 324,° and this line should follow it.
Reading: 290,°
